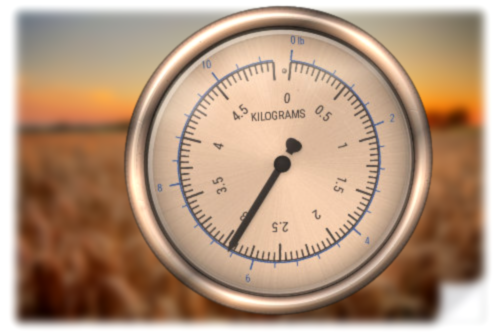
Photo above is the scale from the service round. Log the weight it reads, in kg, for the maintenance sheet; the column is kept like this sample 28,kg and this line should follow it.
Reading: 2.95,kg
